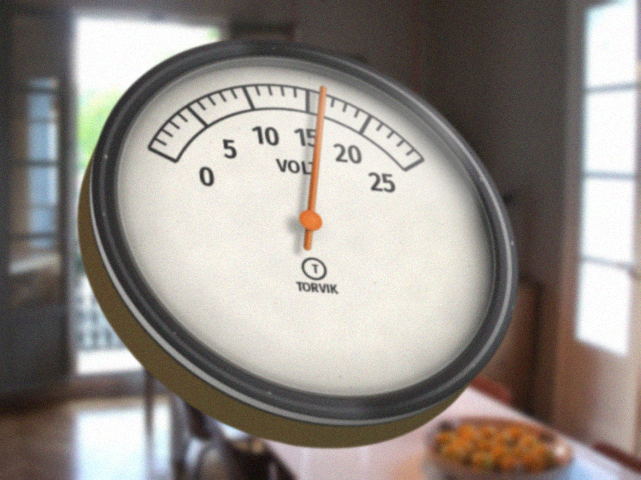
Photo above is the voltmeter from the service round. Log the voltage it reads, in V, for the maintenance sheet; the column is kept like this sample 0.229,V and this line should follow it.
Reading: 16,V
